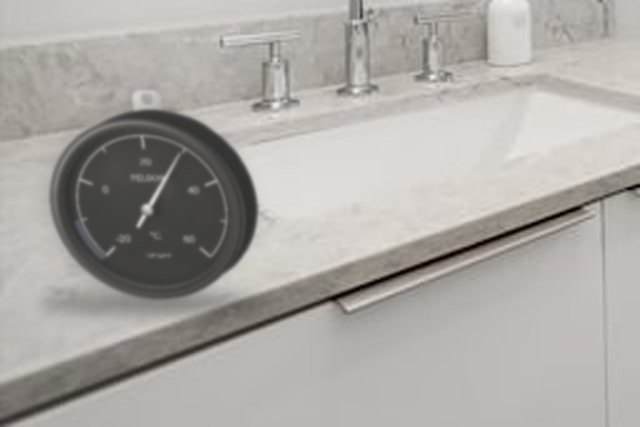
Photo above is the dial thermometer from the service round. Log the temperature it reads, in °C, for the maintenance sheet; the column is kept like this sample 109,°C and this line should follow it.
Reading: 30,°C
